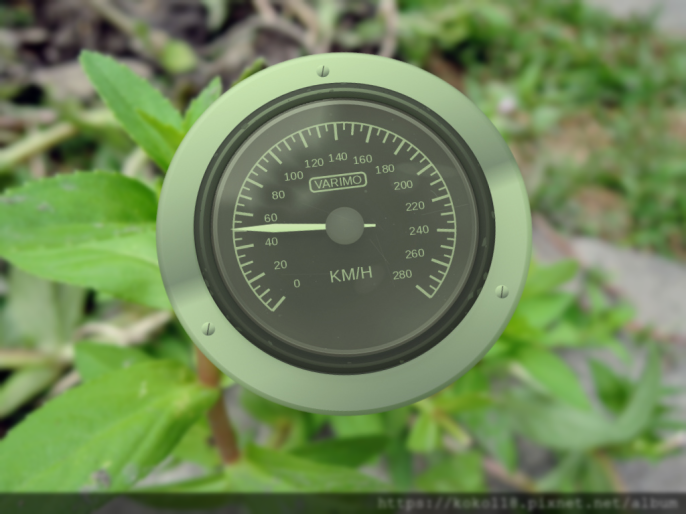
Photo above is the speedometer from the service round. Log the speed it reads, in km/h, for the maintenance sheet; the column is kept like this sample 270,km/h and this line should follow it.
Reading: 50,km/h
